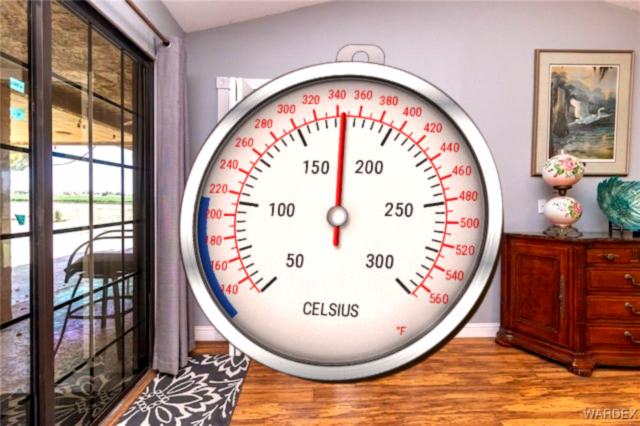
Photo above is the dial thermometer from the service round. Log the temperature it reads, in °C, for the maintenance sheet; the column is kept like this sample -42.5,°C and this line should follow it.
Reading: 175,°C
